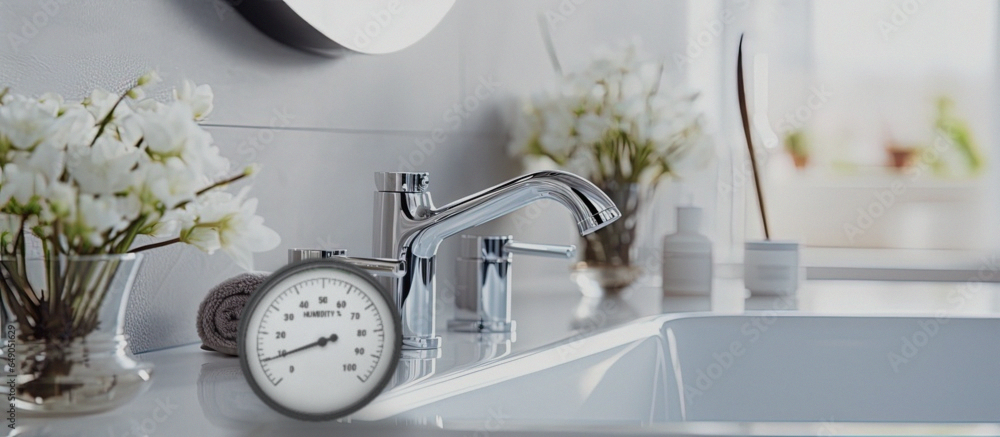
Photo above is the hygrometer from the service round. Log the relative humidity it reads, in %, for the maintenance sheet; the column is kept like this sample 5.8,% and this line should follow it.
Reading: 10,%
